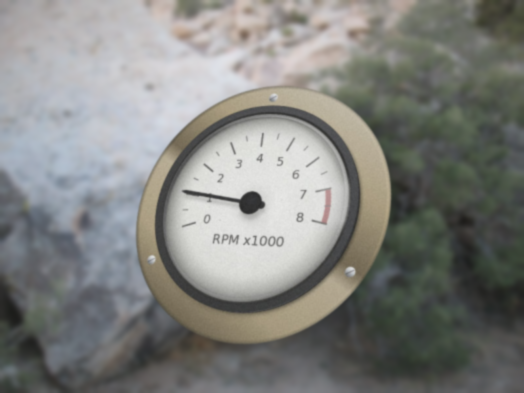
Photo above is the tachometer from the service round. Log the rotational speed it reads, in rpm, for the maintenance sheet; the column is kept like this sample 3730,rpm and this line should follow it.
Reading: 1000,rpm
